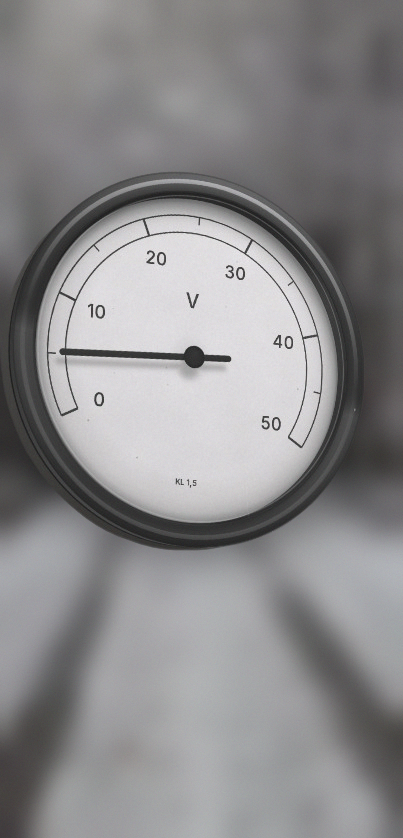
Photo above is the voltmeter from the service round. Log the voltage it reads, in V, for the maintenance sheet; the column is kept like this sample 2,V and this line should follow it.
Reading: 5,V
